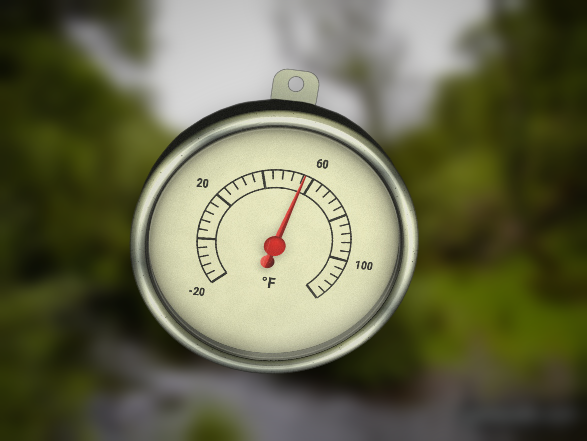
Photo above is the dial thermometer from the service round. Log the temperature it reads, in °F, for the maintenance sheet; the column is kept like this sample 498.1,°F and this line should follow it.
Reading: 56,°F
